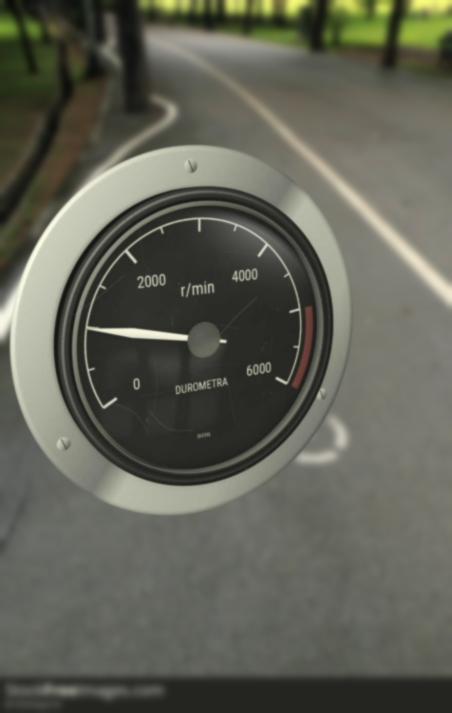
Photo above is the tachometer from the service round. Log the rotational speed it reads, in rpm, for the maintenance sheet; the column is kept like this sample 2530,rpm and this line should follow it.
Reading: 1000,rpm
